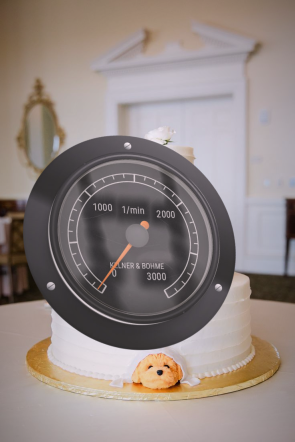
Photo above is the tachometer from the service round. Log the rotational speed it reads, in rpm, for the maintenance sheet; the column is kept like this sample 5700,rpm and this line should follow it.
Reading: 50,rpm
